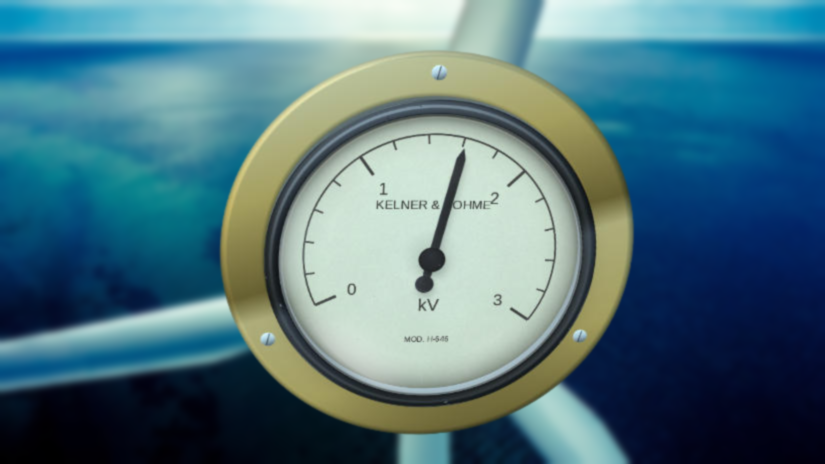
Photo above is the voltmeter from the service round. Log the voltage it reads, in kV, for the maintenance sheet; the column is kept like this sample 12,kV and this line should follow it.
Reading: 1.6,kV
